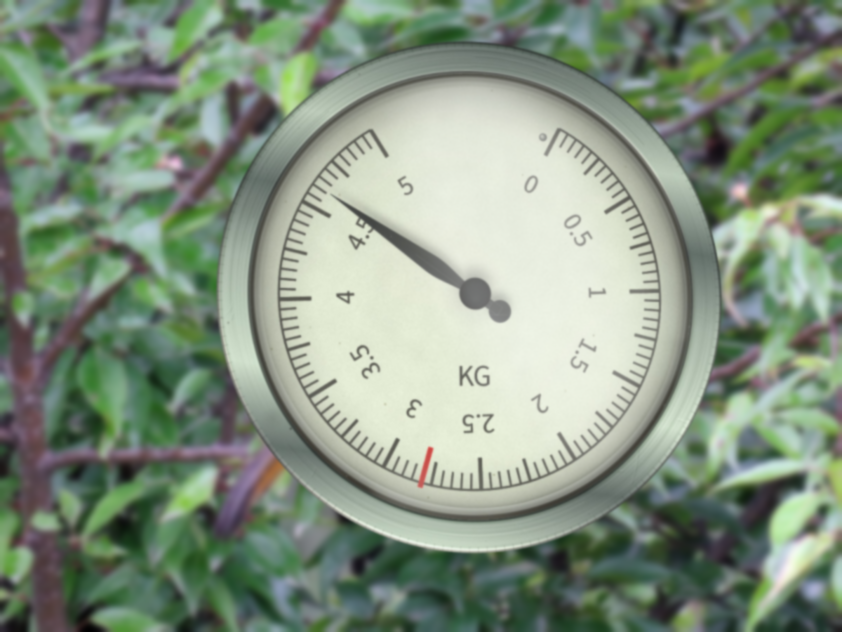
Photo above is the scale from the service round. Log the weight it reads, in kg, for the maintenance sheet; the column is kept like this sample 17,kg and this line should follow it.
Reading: 4.6,kg
